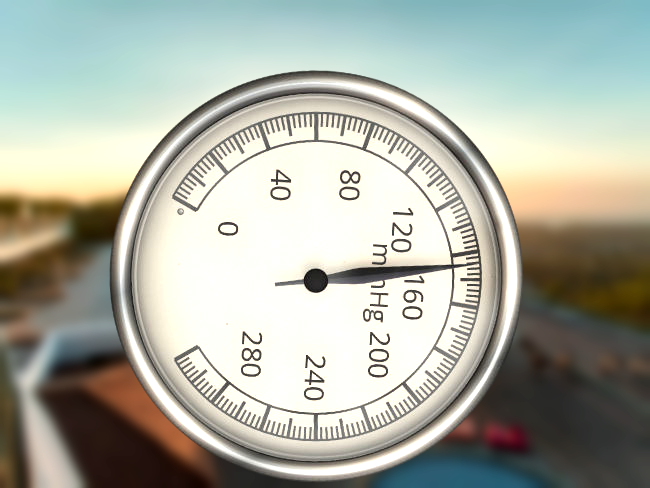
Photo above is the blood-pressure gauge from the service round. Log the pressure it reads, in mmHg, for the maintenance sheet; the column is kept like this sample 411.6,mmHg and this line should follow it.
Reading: 144,mmHg
